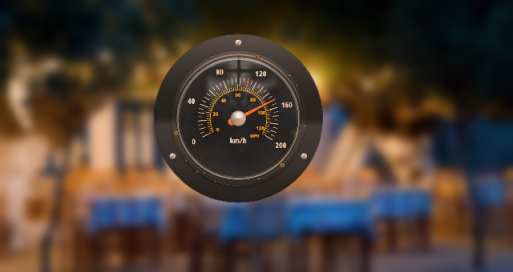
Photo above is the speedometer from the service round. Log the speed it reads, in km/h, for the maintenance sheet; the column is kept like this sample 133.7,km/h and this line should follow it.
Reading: 150,km/h
